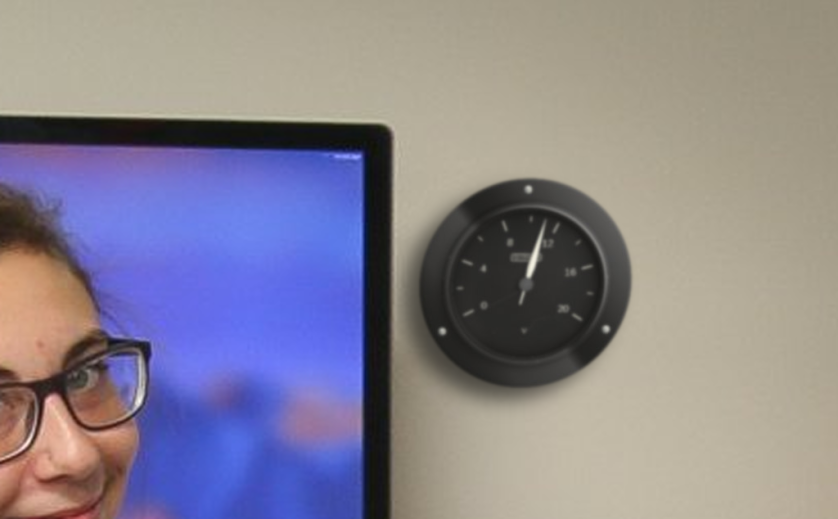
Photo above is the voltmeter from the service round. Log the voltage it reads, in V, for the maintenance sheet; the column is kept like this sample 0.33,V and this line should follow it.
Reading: 11,V
